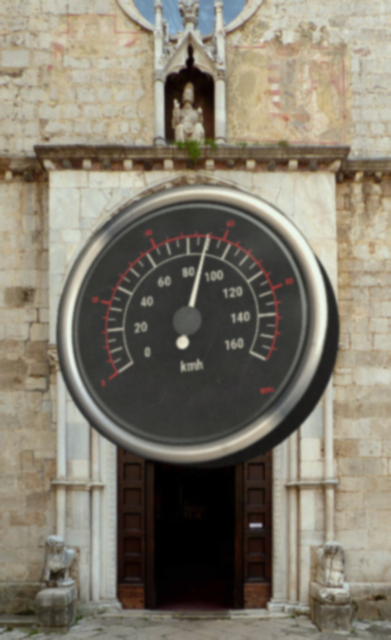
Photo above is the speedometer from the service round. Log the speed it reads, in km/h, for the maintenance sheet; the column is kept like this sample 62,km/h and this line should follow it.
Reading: 90,km/h
